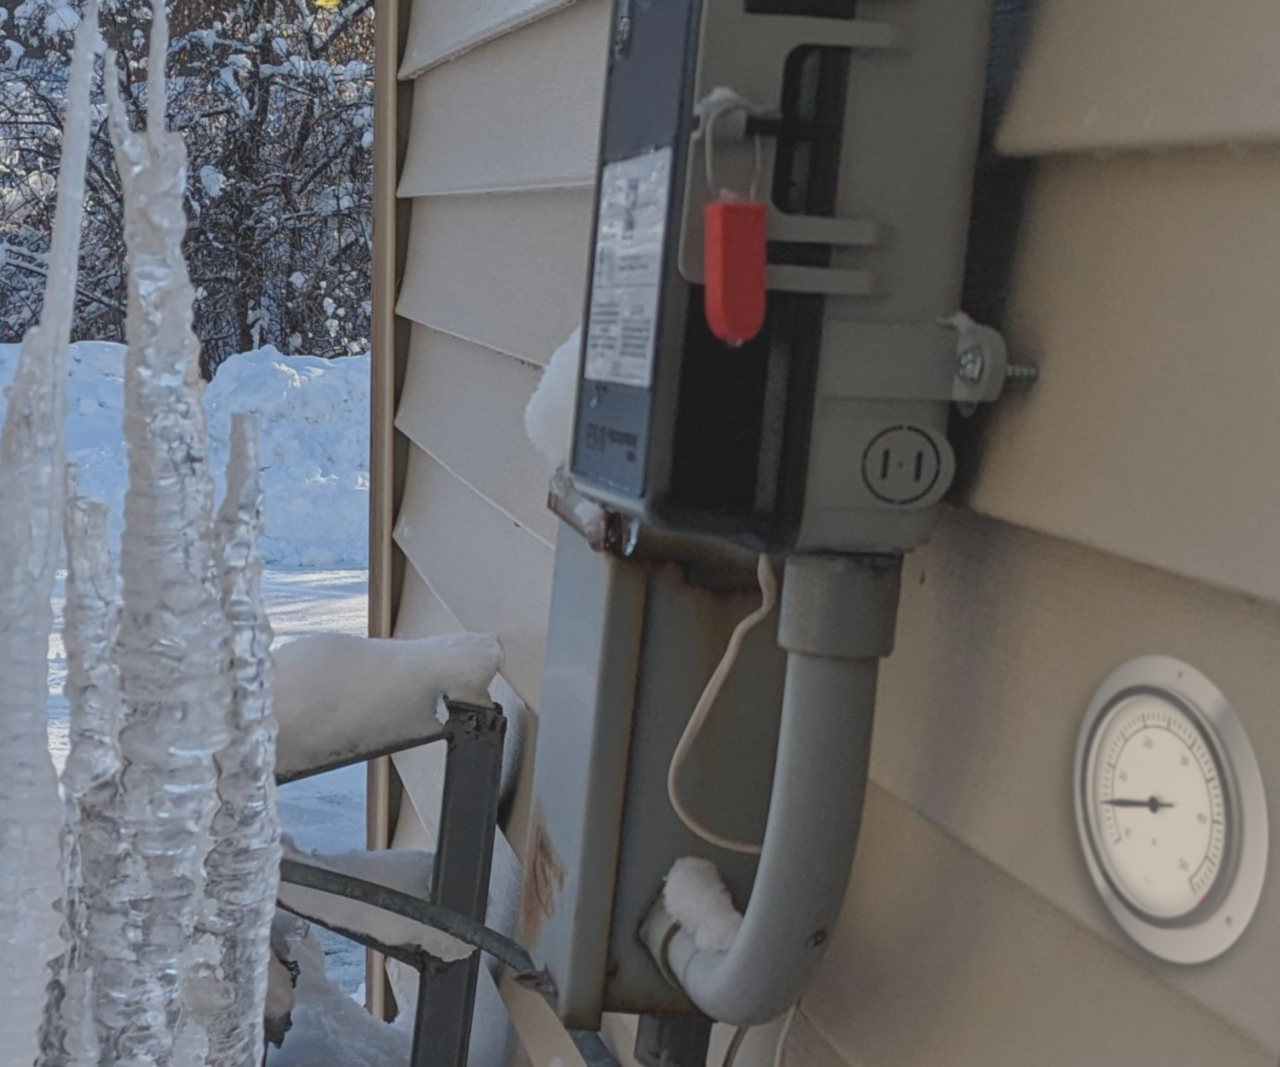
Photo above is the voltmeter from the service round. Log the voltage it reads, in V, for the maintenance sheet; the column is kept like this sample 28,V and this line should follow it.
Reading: 5,V
